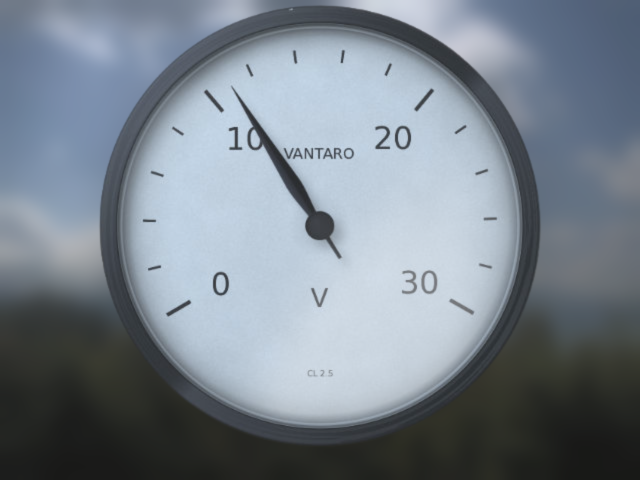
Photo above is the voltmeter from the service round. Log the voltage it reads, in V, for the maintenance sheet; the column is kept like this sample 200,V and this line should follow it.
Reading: 11,V
